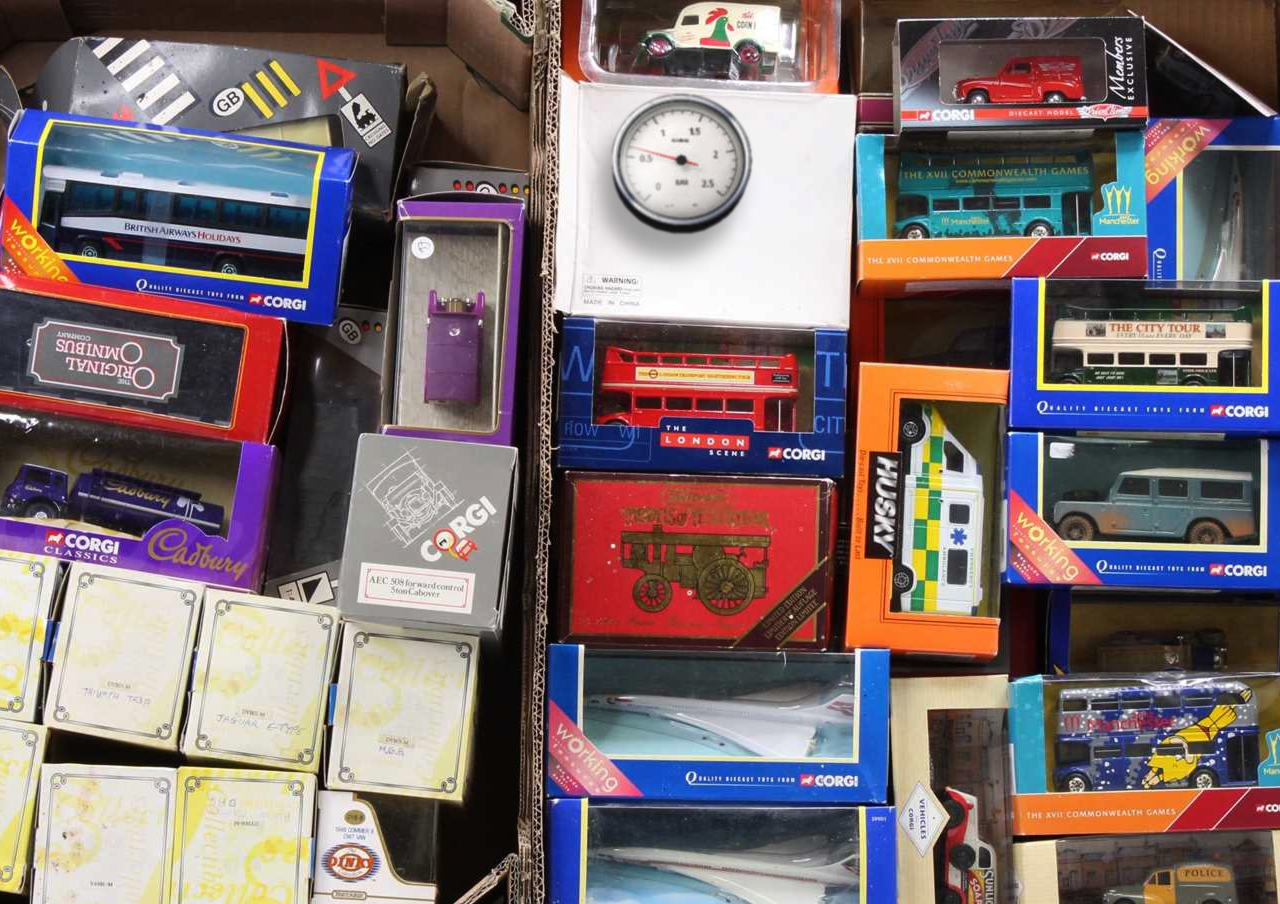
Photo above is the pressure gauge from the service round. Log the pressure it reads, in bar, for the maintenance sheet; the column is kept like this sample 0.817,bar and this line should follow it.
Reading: 0.6,bar
